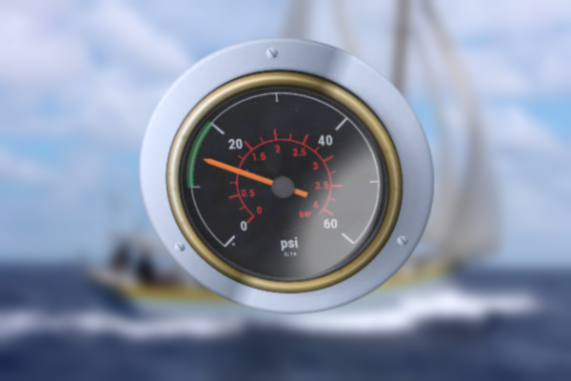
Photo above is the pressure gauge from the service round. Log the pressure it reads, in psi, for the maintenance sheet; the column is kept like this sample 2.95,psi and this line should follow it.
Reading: 15,psi
